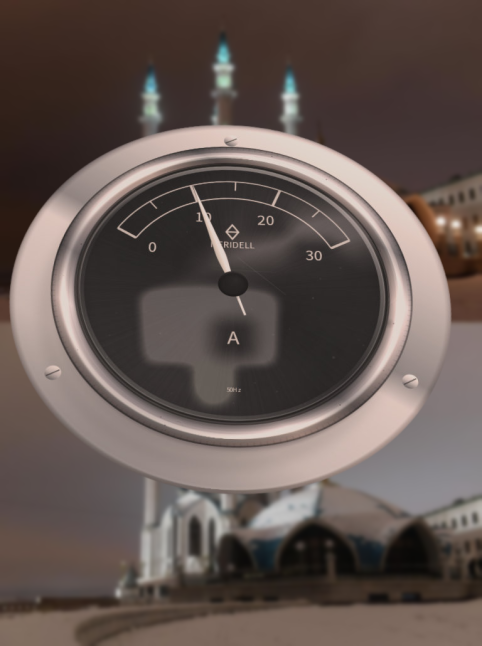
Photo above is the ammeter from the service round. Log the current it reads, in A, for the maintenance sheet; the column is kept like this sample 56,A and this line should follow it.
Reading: 10,A
